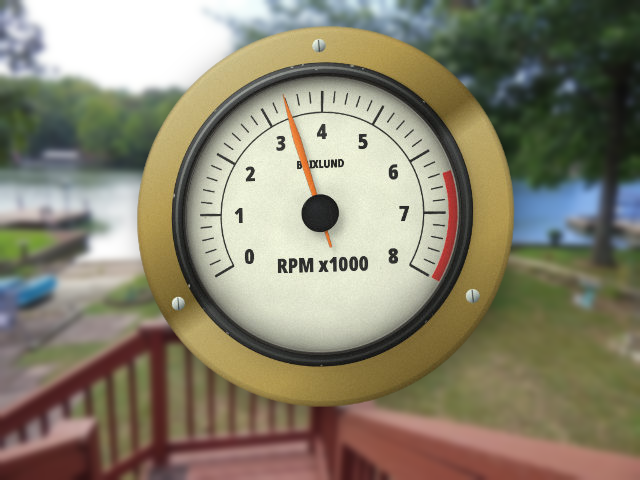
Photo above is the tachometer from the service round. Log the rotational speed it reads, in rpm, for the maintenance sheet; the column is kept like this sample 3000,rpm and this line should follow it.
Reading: 3400,rpm
